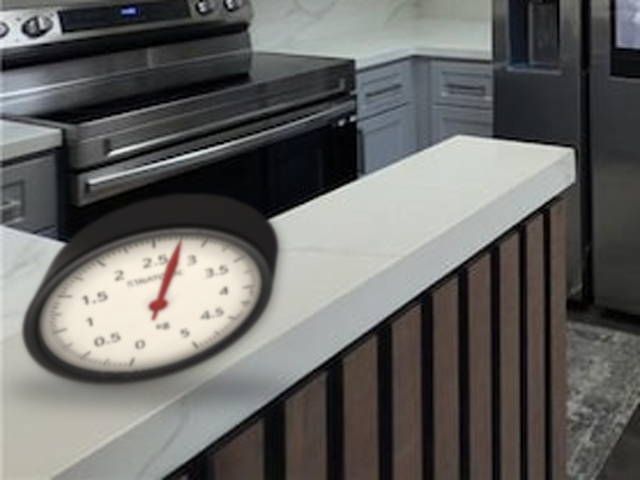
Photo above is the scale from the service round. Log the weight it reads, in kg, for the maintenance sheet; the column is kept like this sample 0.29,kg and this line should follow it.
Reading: 2.75,kg
